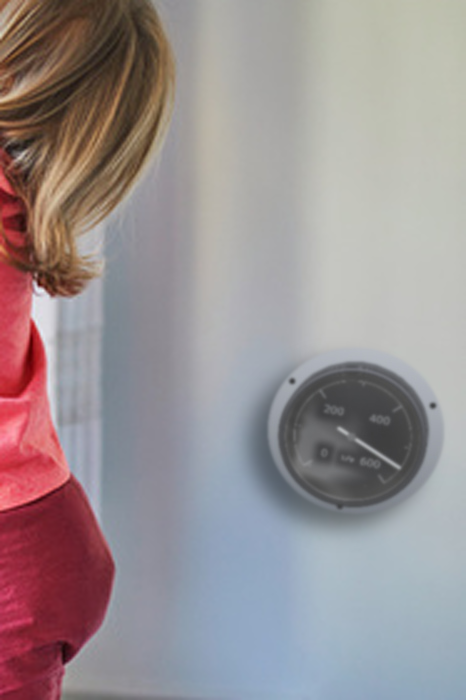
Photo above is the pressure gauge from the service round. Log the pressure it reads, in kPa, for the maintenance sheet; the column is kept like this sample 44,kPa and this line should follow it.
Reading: 550,kPa
